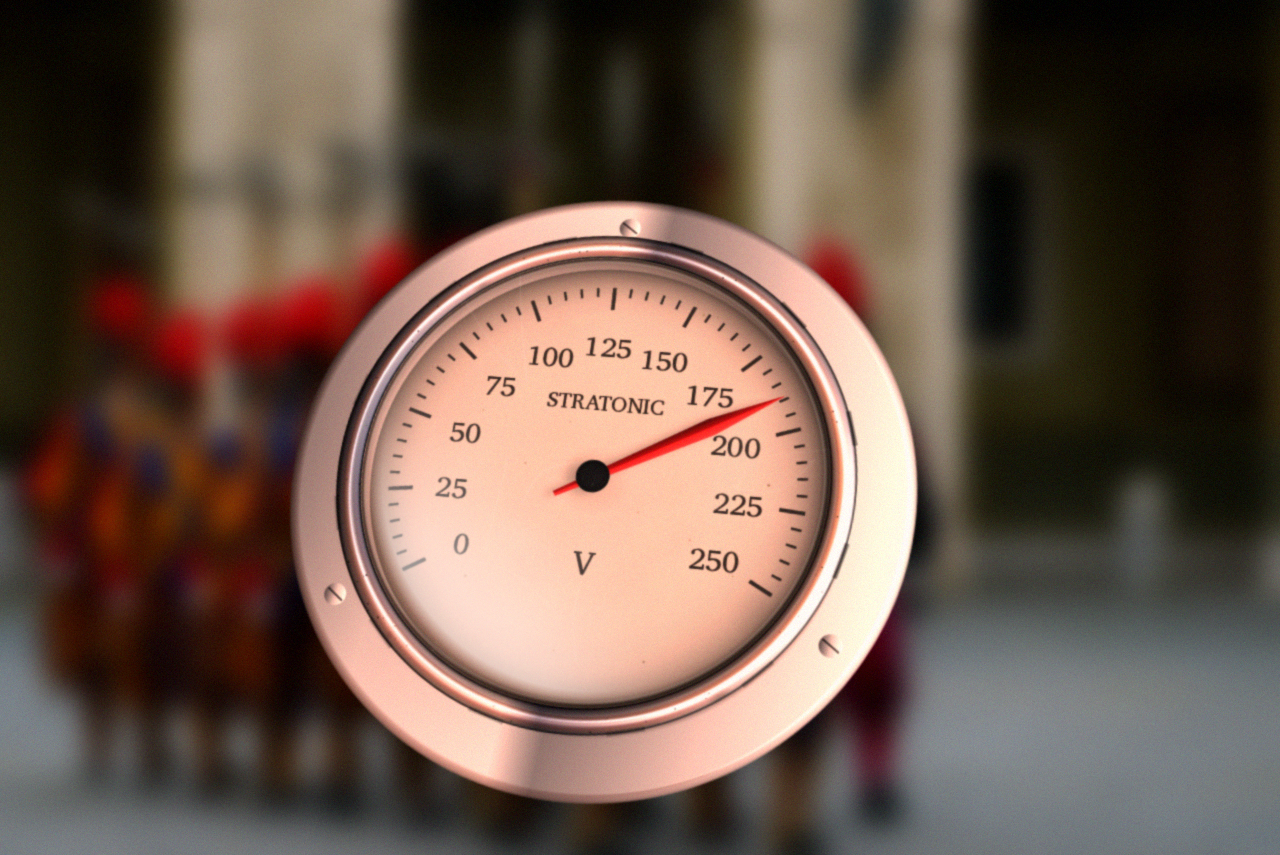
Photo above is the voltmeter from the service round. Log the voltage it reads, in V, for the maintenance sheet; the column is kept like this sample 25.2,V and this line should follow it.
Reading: 190,V
